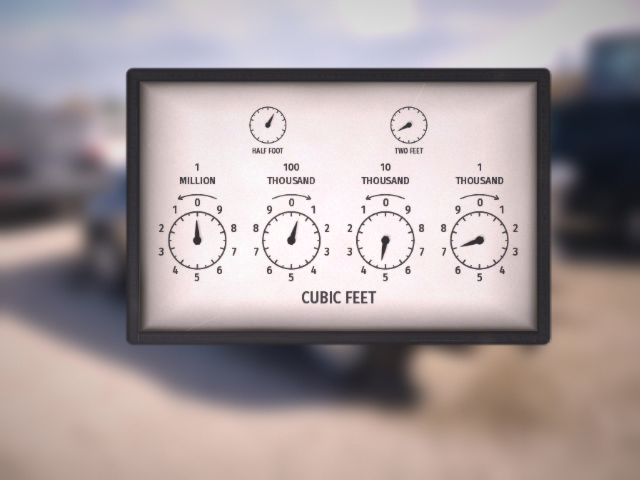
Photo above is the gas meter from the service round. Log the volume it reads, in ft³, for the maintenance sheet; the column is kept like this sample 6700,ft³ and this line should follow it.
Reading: 4700,ft³
